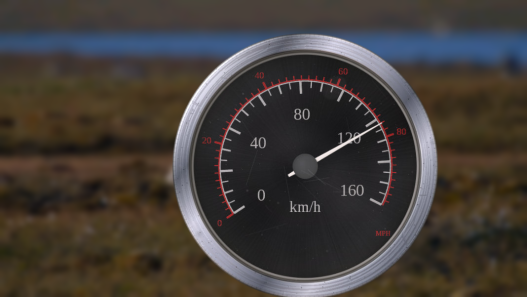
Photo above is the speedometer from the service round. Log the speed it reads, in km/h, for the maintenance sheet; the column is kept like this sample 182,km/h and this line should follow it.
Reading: 122.5,km/h
